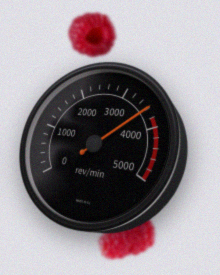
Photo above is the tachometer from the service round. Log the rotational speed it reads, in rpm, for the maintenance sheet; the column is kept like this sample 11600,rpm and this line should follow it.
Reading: 3600,rpm
